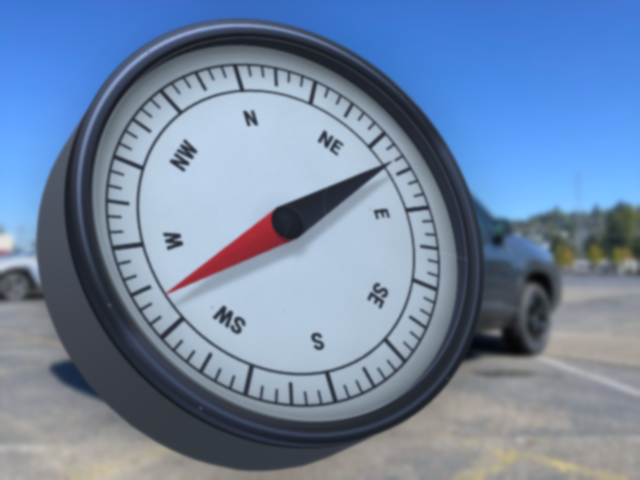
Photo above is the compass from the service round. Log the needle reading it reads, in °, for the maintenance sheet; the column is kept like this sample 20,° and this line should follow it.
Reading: 250,°
